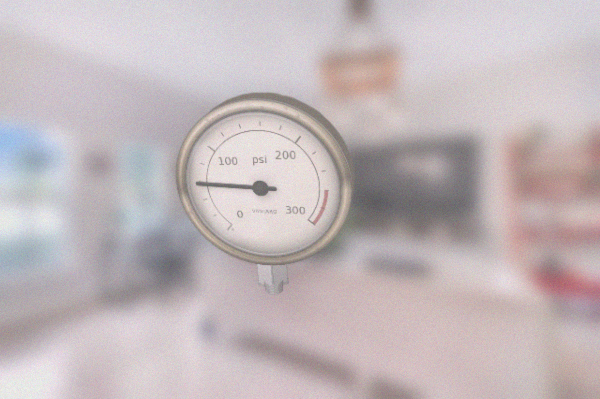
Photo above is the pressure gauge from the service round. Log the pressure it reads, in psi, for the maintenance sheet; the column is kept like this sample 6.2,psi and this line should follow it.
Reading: 60,psi
